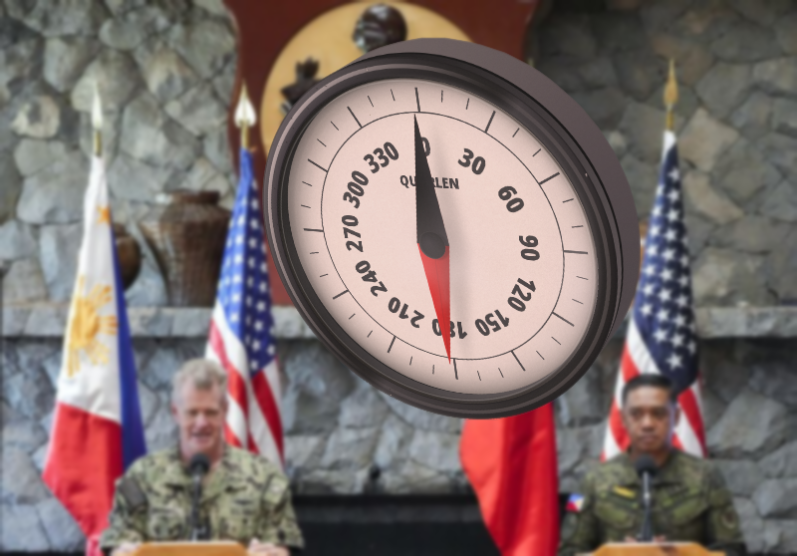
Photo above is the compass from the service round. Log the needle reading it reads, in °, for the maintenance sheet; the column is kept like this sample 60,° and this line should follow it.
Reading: 180,°
